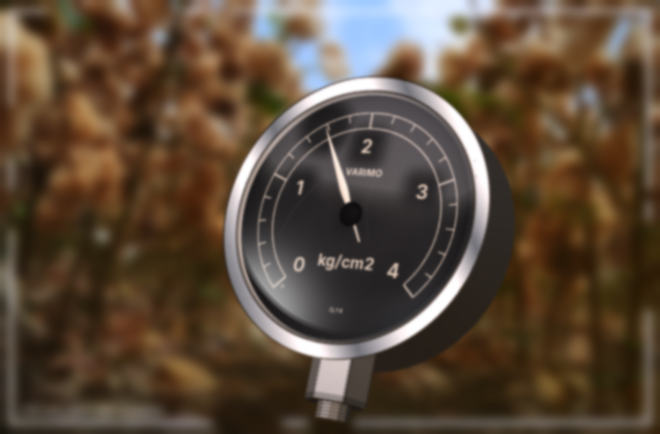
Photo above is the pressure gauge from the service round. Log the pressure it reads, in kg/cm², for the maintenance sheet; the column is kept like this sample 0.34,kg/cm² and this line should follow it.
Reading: 1.6,kg/cm²
